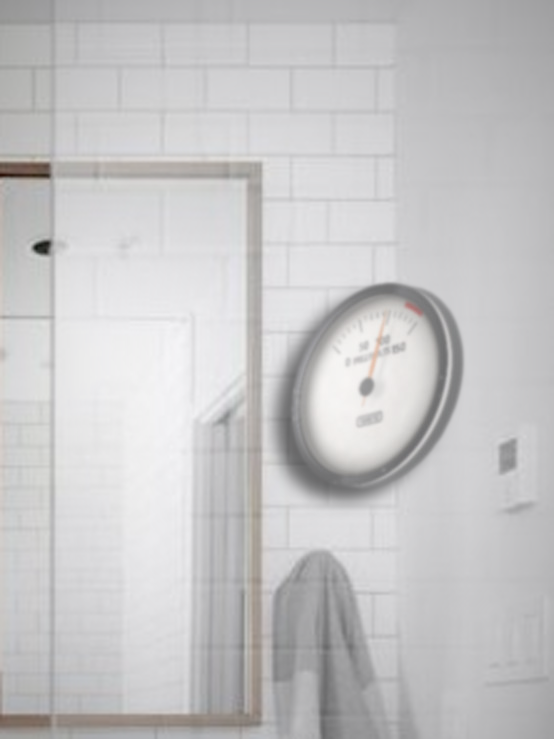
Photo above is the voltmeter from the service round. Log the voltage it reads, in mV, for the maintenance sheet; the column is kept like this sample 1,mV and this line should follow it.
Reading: 100,mV
